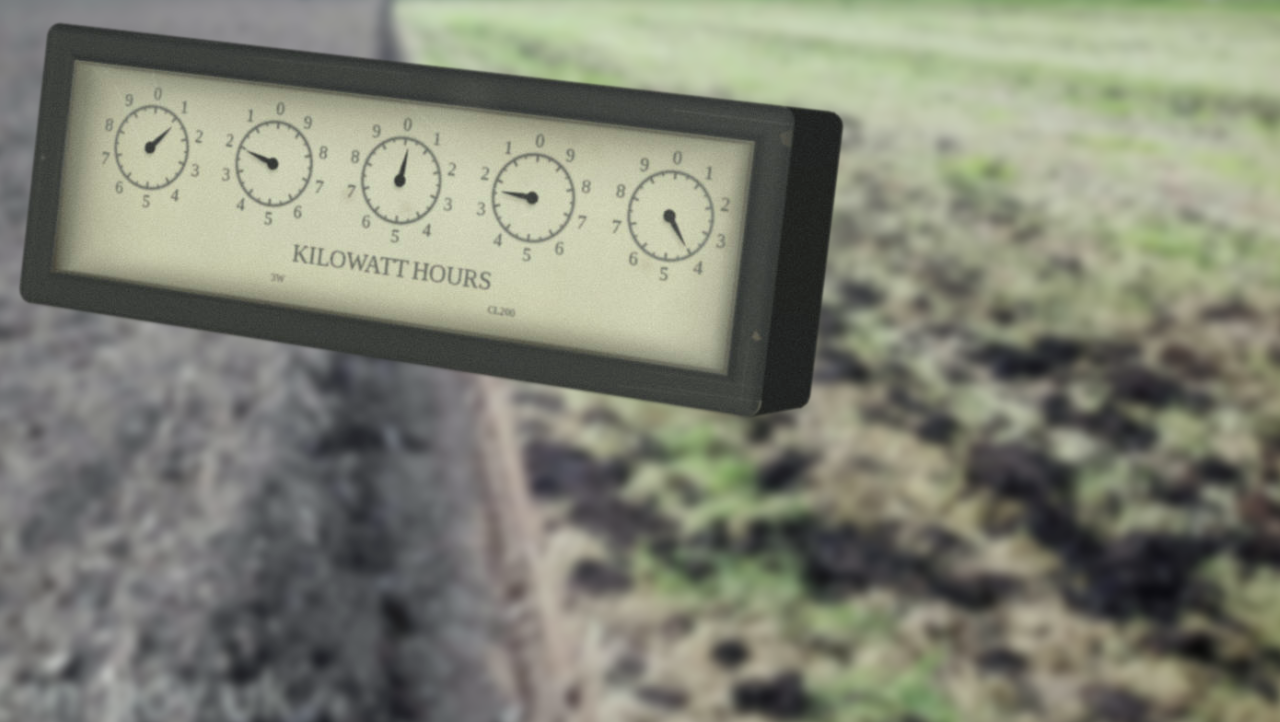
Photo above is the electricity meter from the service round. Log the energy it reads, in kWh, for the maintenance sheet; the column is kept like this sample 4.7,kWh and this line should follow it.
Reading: 12024,kWh
